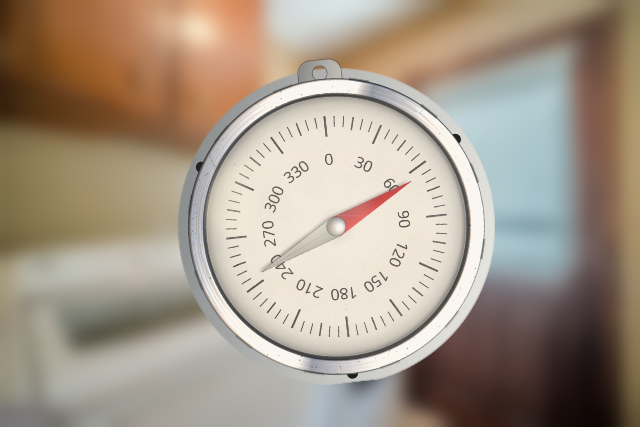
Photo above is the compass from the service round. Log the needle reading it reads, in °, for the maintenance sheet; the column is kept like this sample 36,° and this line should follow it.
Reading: 65,°
